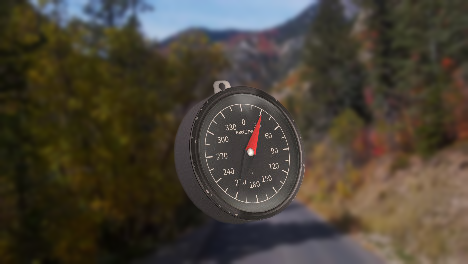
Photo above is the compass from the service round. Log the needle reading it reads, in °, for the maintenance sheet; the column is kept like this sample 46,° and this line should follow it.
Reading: 30,°
